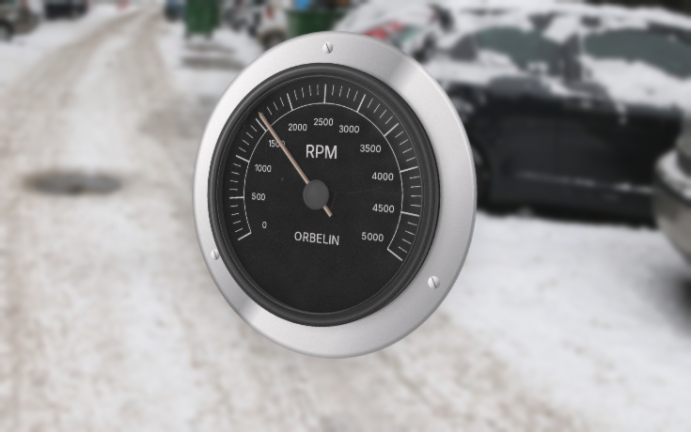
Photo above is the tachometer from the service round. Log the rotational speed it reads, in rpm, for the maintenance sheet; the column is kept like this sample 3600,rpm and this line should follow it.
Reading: 1600,rpm
